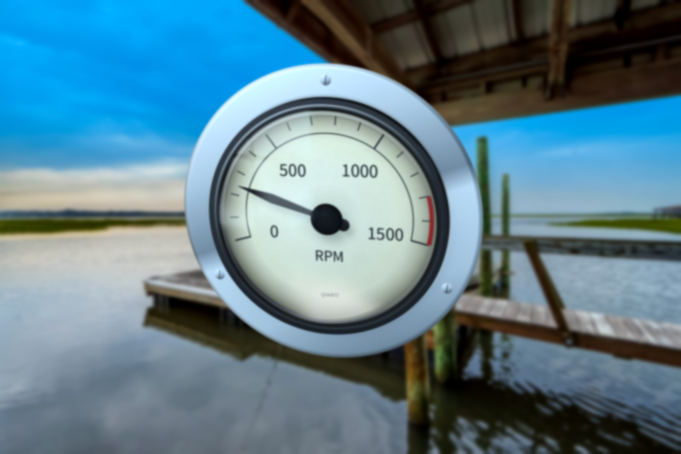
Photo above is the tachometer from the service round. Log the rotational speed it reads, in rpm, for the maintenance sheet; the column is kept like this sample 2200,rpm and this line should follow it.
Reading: 250,rpm
